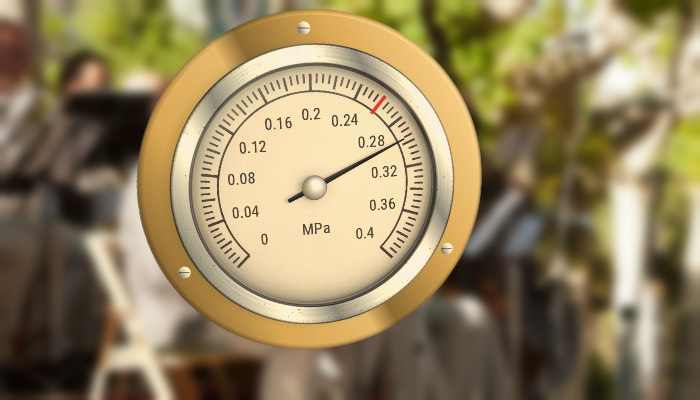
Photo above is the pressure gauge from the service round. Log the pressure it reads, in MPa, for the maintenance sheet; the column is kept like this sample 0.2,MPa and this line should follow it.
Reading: 0.295,MPa
